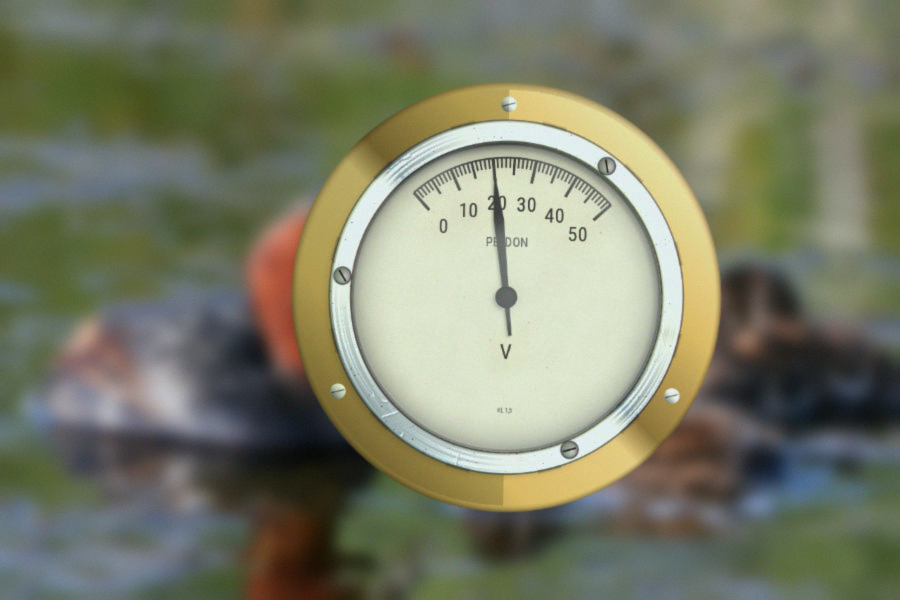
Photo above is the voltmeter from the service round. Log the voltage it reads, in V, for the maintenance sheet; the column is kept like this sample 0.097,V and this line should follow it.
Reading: 20,V
